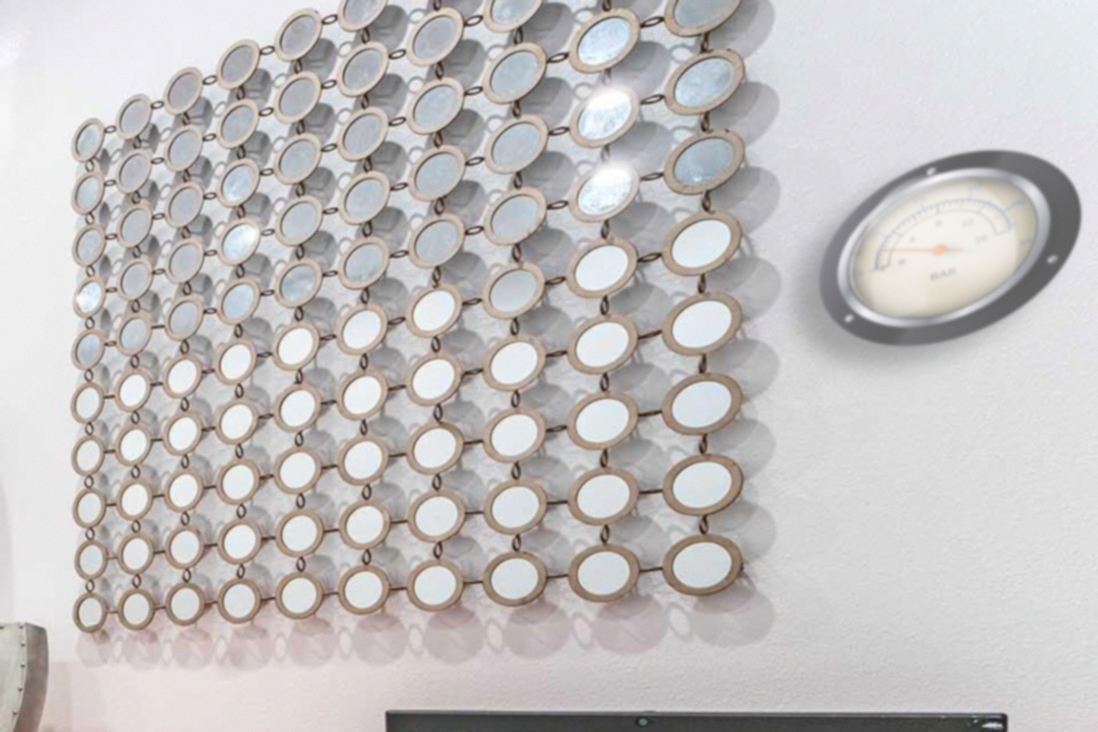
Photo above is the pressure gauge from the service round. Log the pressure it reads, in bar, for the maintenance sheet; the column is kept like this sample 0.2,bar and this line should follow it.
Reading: 2,bar
